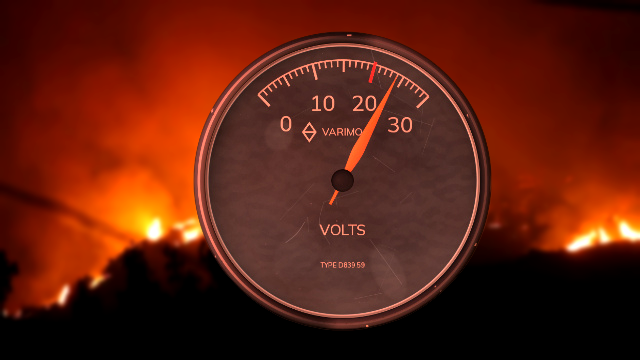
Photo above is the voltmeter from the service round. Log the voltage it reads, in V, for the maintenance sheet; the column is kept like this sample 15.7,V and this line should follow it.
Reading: 24,V
